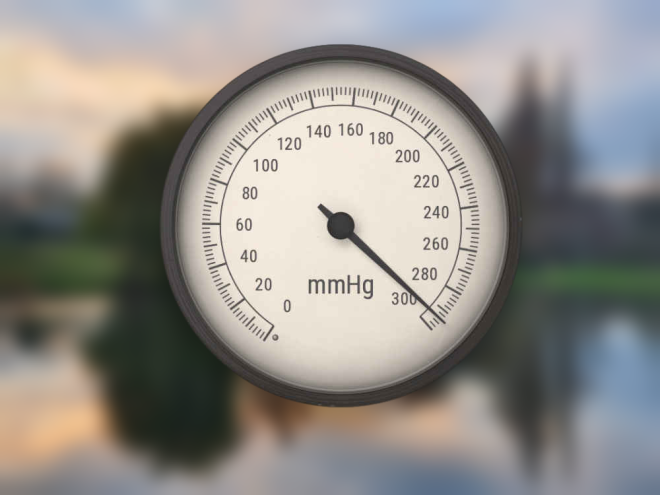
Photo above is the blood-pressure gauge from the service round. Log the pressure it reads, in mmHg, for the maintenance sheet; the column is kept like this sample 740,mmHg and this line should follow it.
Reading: 294,mmHg
